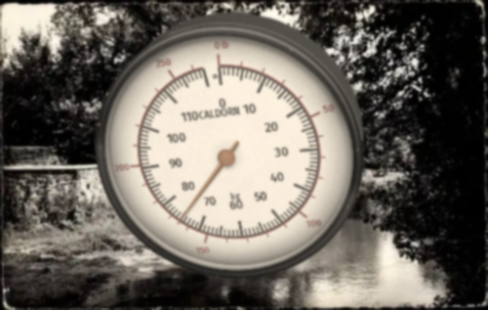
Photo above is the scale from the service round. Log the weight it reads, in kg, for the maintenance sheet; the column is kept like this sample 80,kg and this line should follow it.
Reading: 75,kg
